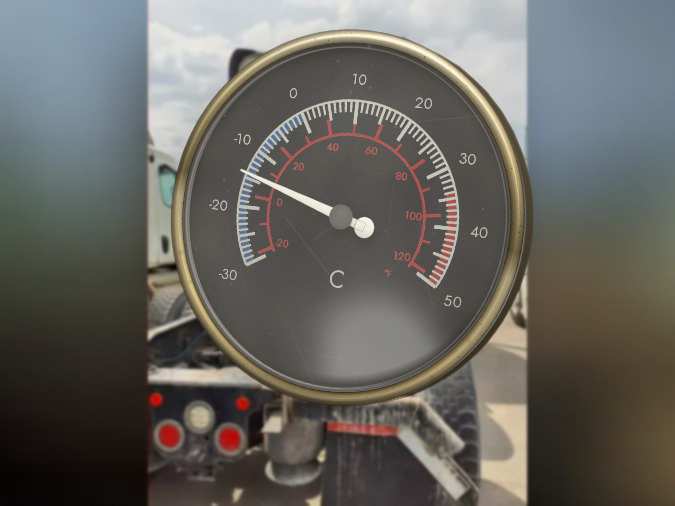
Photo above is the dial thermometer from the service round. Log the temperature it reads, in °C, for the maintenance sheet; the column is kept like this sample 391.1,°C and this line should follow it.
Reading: -14,°C
